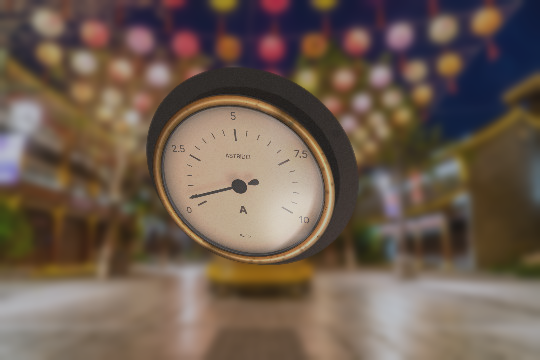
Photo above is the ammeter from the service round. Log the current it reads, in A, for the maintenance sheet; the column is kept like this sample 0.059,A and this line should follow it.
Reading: 0.5,A
